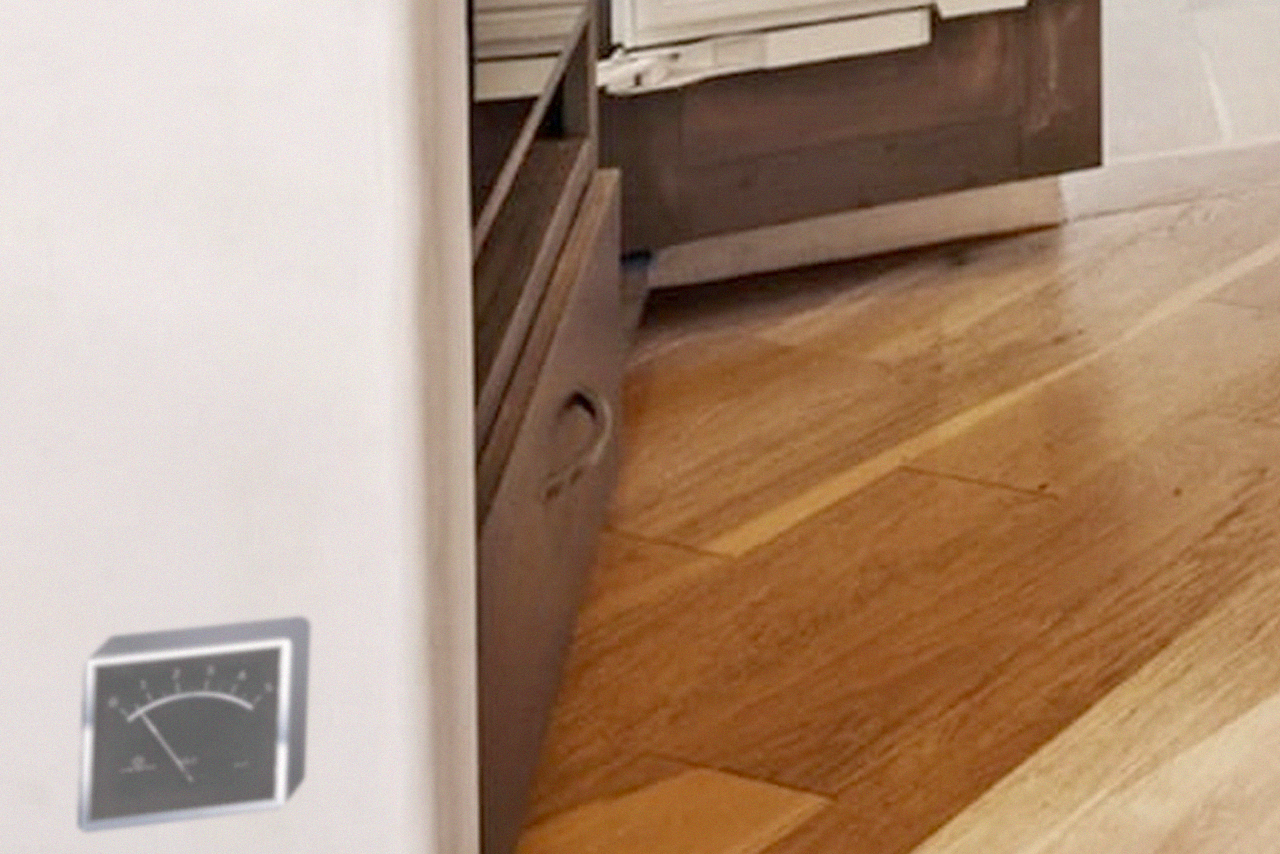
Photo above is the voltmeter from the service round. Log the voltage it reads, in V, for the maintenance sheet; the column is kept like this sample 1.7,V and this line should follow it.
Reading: 0.5,V
